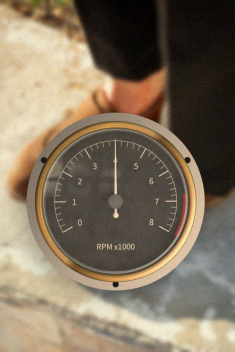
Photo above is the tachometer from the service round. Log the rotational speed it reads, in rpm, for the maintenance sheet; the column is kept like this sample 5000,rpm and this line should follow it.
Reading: 4000,rpm
